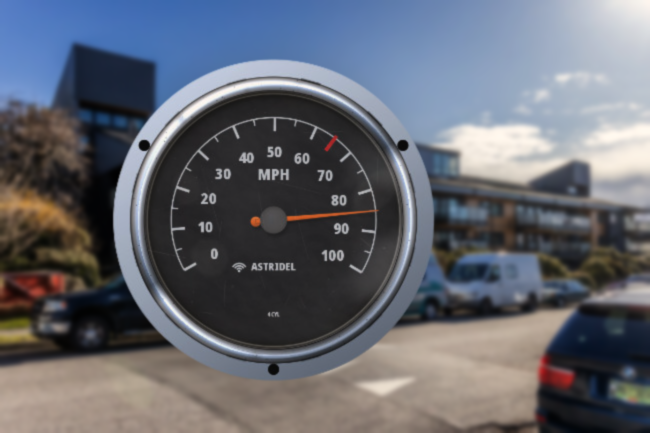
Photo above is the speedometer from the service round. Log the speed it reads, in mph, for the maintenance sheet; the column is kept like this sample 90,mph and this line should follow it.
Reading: 85,mph
